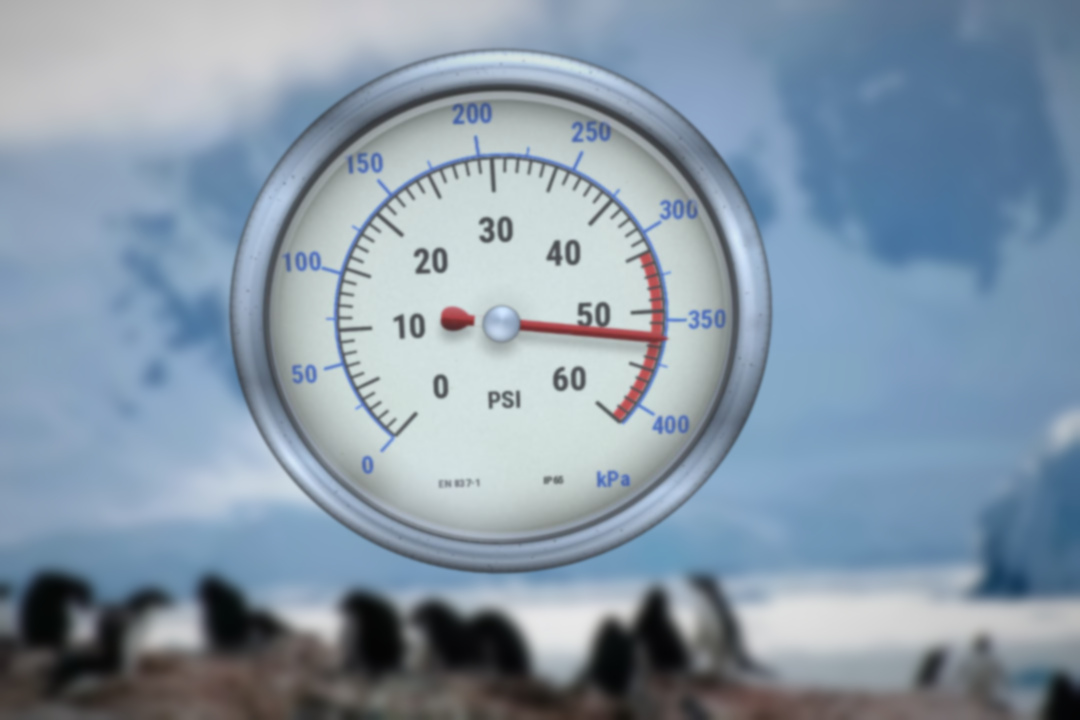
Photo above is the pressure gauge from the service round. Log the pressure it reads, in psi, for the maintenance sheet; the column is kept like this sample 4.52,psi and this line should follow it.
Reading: 52,psi
